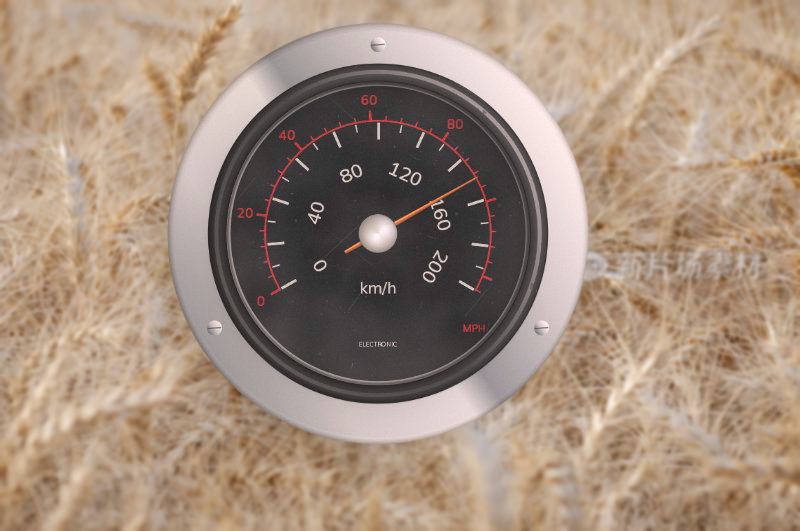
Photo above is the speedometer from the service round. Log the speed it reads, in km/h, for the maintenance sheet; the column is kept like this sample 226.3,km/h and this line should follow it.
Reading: 150,km/h
